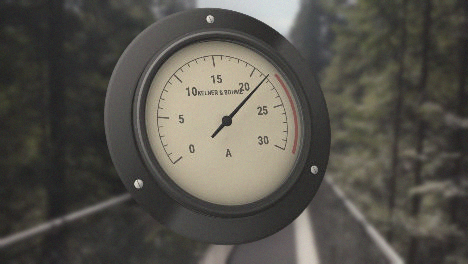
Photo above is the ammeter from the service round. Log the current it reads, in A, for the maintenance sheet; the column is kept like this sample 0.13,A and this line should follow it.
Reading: 21.5,A
